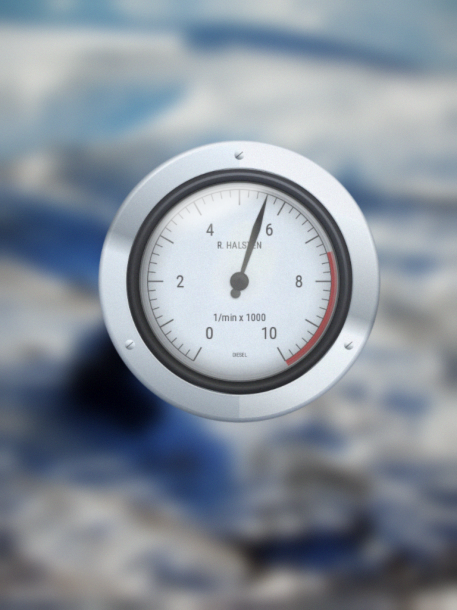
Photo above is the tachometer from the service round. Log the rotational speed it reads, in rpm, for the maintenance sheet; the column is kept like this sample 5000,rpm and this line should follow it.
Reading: 5600,rpm
